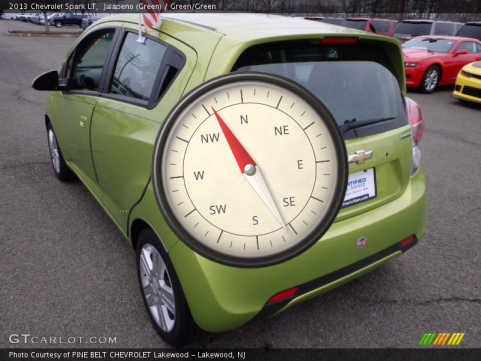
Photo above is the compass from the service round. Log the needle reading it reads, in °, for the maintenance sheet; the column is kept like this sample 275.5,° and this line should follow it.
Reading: 335,°
